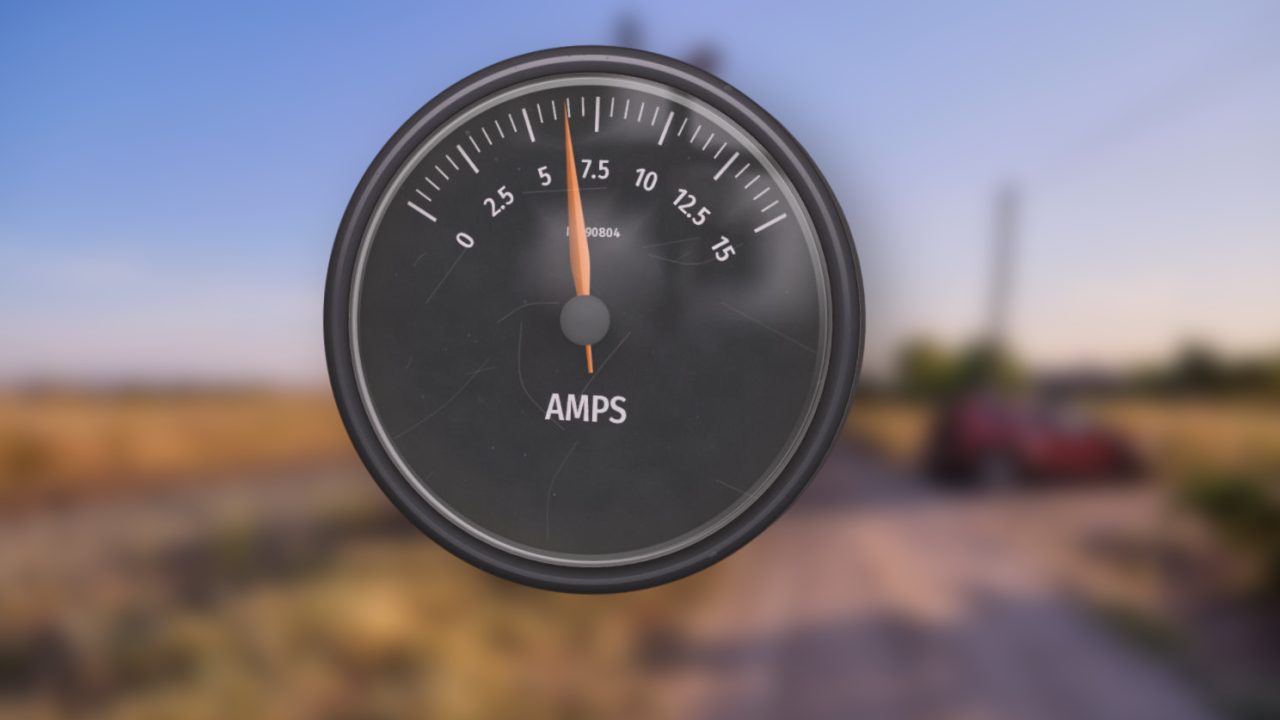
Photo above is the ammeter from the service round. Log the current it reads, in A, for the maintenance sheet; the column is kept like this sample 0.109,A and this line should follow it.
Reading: 6.5,A
